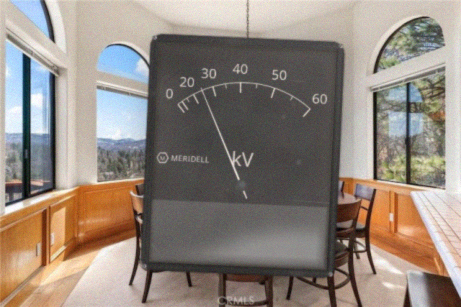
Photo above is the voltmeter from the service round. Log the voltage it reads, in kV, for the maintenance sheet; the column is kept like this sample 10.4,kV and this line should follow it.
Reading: 25,kV
